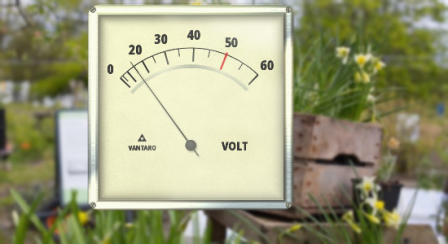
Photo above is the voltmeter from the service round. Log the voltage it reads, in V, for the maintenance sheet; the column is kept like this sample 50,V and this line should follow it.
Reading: 15,V
